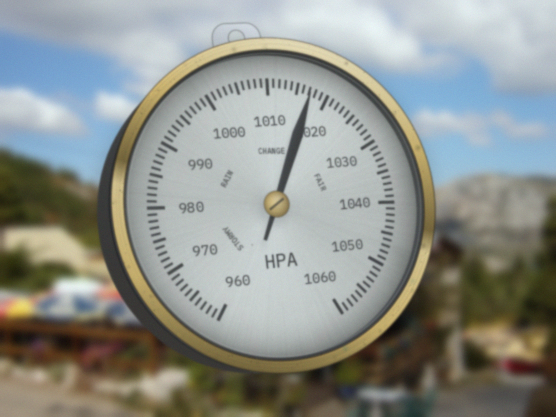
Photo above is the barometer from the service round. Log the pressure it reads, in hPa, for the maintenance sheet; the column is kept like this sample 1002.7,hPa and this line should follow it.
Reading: 1017,hPa
